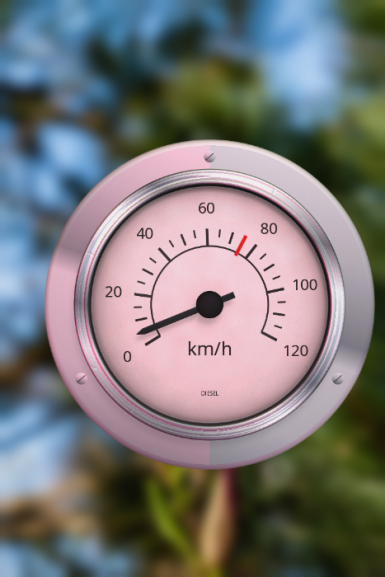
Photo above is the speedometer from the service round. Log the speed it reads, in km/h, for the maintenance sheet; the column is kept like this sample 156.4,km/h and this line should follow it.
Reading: 5,km/h
